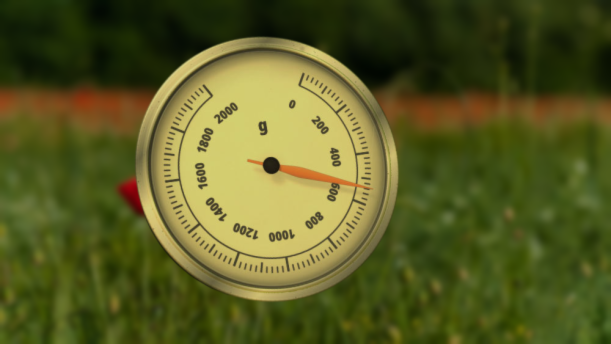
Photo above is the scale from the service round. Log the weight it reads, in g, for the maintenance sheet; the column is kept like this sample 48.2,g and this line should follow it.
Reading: 540,g
